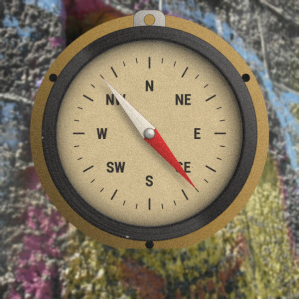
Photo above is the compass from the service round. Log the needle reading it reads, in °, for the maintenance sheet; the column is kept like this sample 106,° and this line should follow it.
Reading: 140,°
